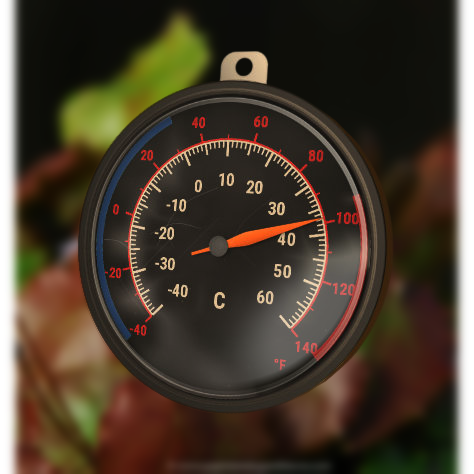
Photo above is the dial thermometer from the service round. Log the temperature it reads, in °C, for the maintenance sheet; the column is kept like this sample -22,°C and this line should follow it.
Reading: 37,°C
